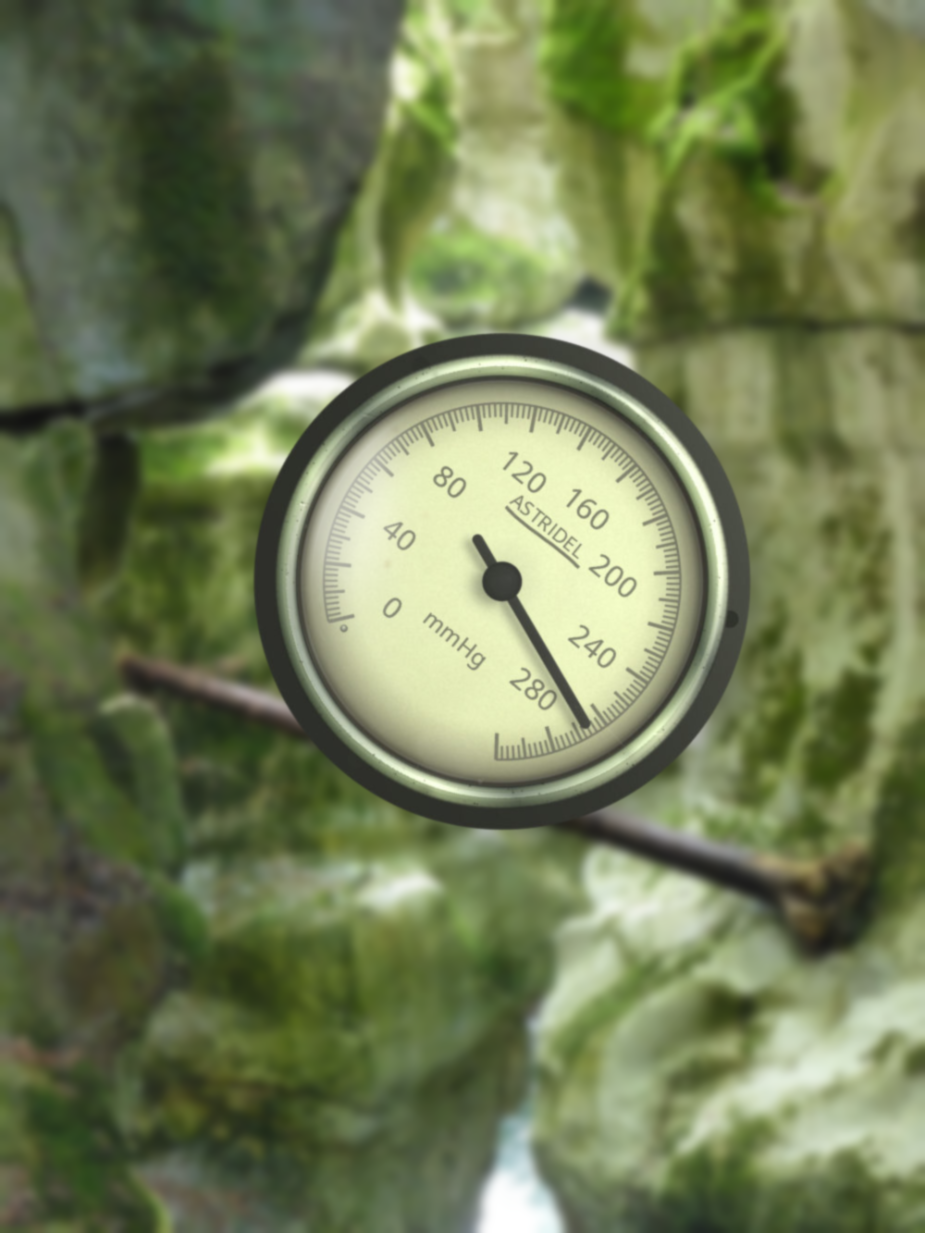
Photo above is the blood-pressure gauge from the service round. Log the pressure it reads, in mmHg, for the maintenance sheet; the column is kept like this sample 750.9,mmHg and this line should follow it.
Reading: 266,mmHg
